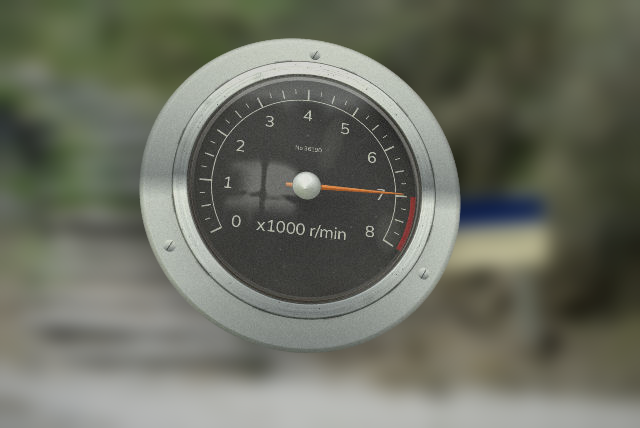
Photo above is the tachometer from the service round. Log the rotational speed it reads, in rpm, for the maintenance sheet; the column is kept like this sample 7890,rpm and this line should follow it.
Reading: 7000,rpm
